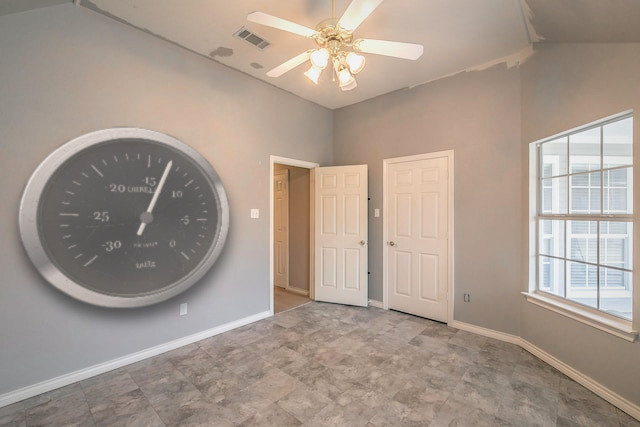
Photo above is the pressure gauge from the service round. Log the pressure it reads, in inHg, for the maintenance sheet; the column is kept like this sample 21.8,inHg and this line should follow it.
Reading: -13,inHg
